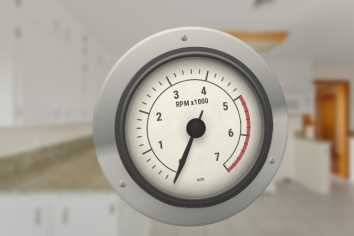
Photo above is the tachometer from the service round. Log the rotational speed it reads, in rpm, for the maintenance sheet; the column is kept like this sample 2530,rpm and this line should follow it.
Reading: 0,rpm
